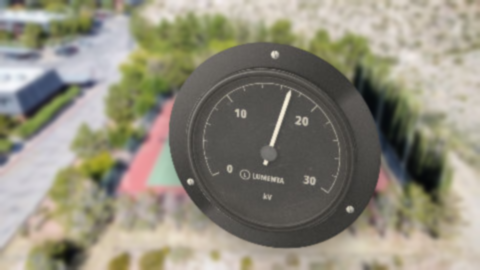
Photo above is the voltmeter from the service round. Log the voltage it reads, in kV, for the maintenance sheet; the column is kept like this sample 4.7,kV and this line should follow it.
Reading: 17,kV
